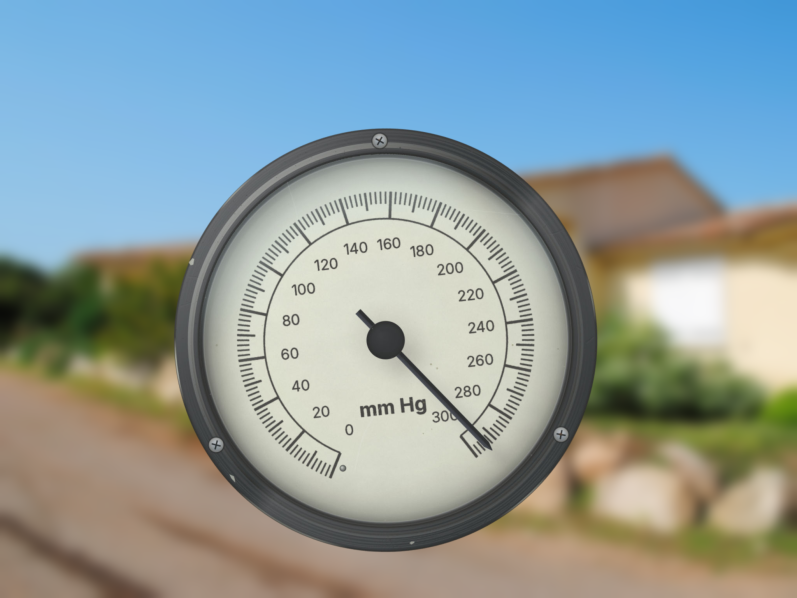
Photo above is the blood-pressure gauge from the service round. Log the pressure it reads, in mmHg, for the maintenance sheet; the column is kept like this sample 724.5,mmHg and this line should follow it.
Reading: 294,mmHg
